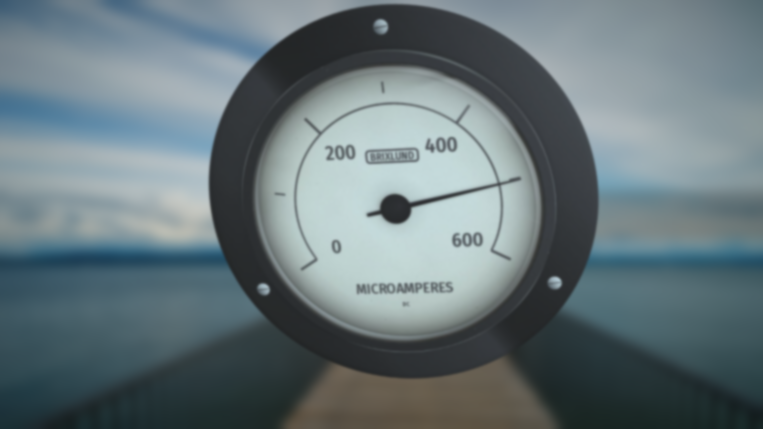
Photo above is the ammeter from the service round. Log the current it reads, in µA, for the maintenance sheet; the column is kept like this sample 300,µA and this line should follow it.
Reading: 500,µA
